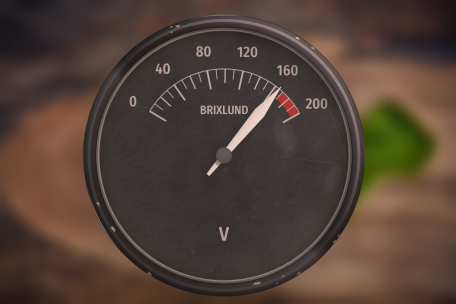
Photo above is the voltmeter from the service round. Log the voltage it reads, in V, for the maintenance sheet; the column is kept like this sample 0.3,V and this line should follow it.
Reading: 165,V
